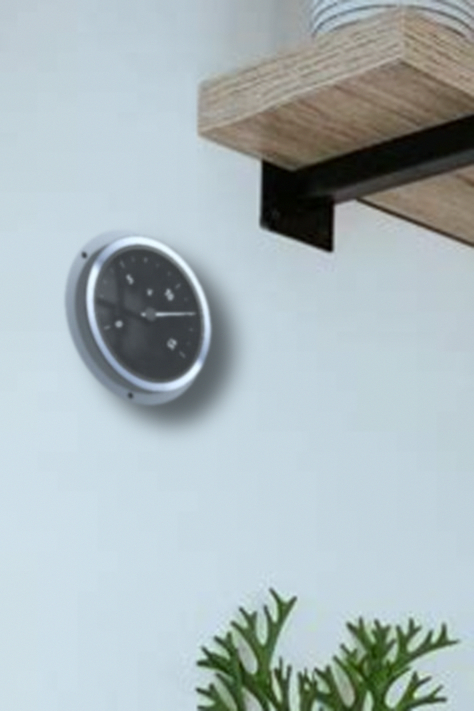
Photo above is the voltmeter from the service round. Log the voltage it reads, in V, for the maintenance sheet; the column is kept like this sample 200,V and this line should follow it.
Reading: 12,V
